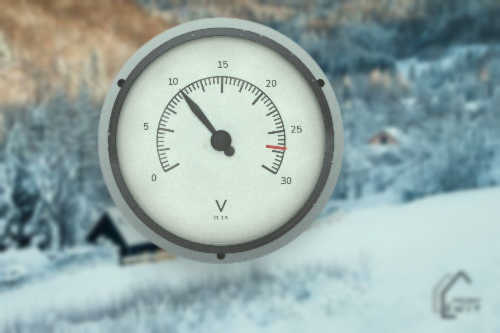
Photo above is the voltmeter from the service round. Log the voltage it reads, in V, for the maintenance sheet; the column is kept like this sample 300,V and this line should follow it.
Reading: 10,V
